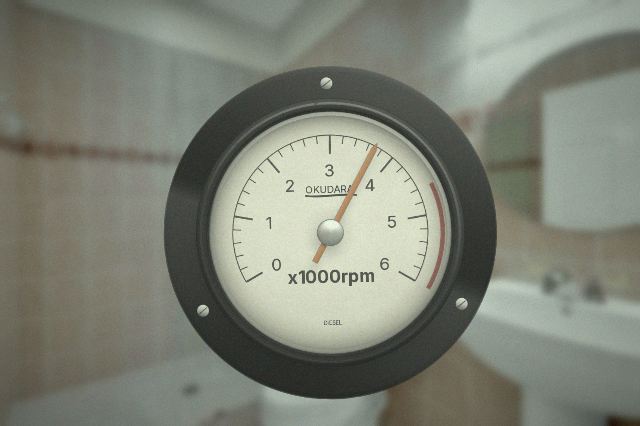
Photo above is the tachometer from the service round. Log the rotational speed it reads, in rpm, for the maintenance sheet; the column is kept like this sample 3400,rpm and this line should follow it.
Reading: 3700,rpm
